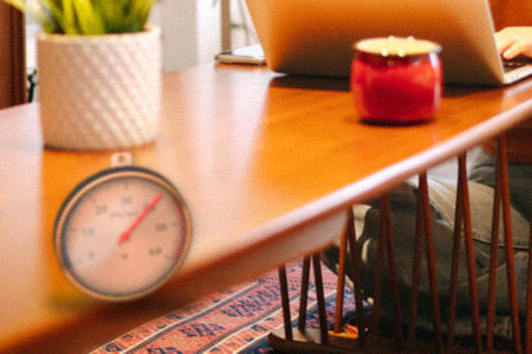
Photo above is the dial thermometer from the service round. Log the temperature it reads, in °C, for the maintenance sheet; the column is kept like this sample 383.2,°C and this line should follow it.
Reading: 40,°C
